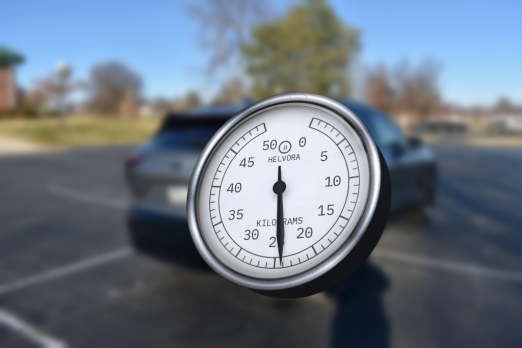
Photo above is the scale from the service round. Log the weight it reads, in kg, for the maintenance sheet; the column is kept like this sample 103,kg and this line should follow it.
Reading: 24,kg
